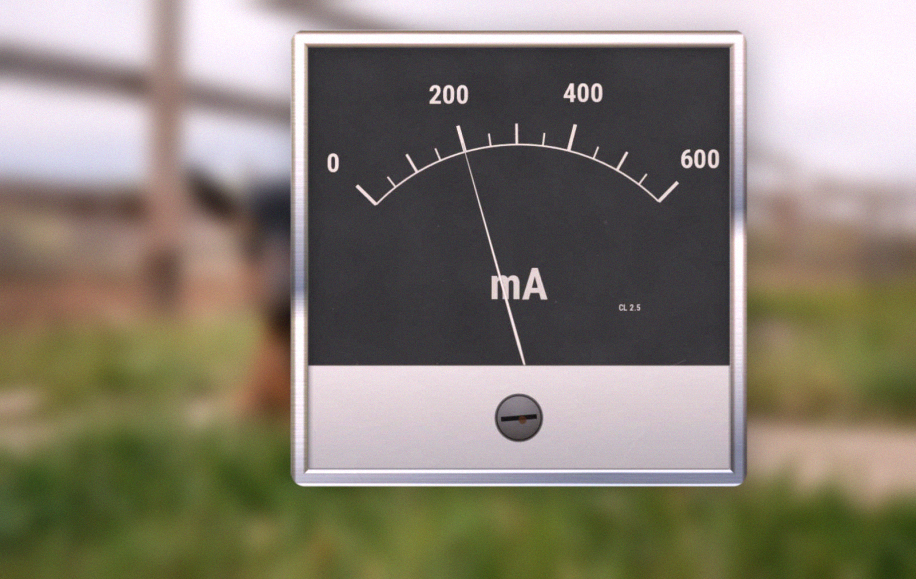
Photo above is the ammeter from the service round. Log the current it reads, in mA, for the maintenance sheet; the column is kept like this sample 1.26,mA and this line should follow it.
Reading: 200,mA
